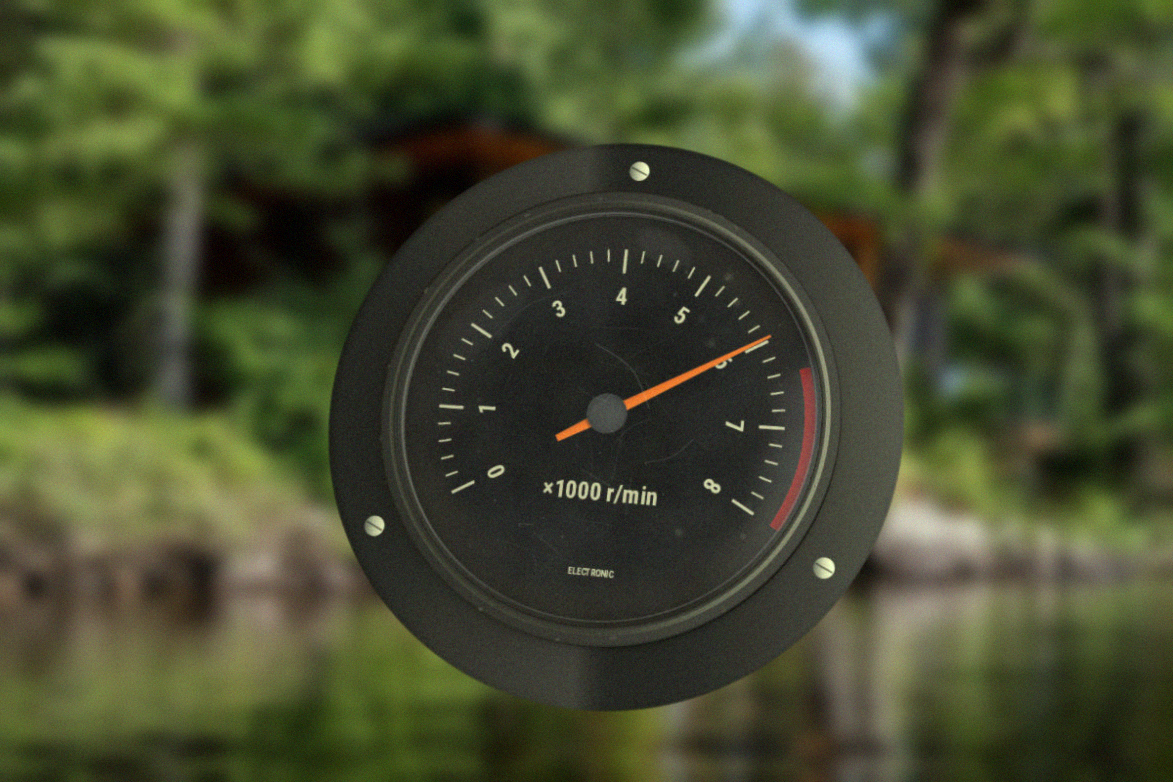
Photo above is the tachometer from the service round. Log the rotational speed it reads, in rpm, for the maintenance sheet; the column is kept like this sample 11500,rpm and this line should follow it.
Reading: 6000,rpm
